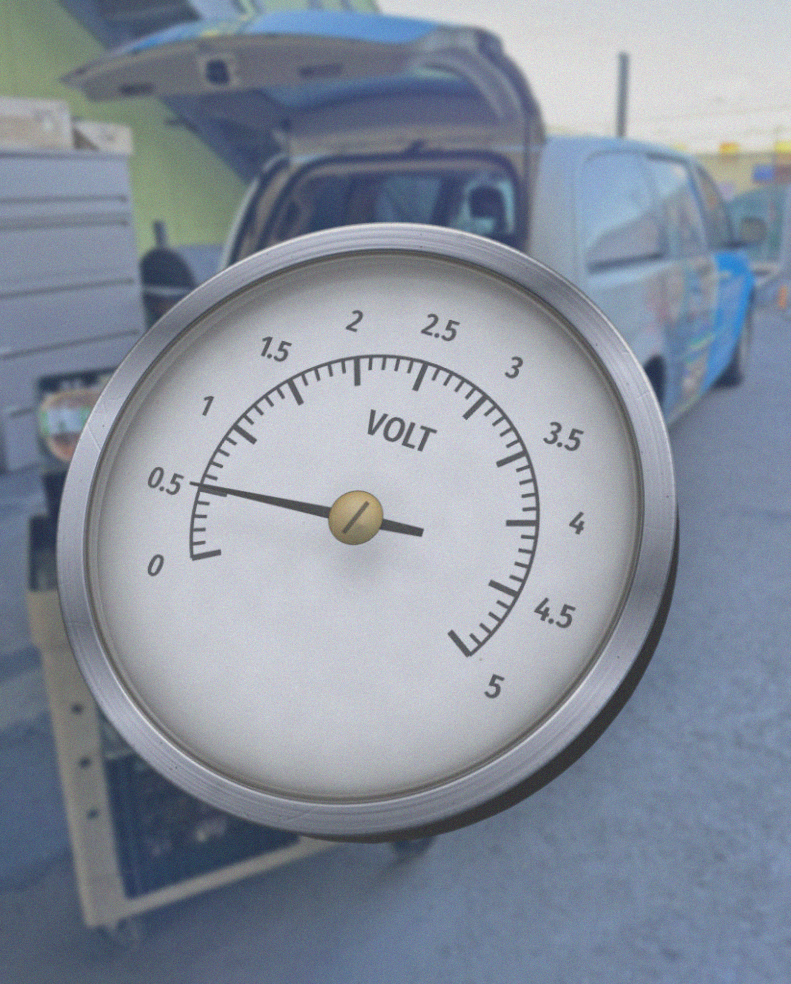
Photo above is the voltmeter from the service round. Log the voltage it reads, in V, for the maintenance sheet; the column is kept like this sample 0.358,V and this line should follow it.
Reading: 0.5,V
